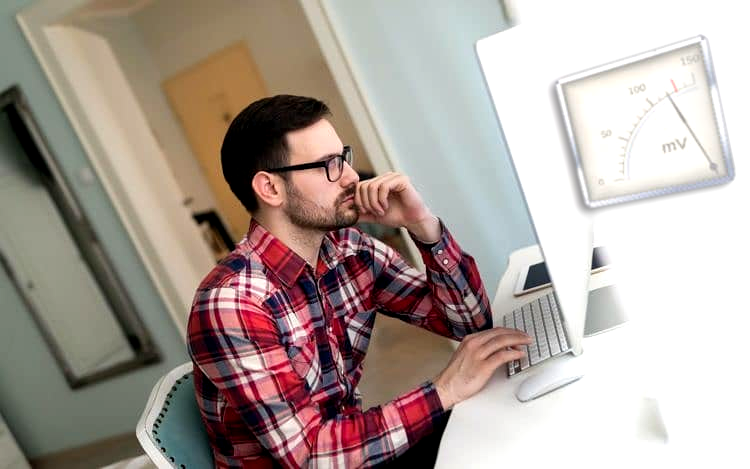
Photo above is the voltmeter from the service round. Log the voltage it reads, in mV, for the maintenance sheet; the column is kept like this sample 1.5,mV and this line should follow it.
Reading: 120,mV
